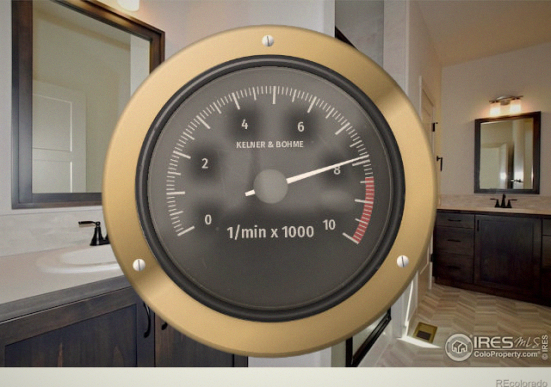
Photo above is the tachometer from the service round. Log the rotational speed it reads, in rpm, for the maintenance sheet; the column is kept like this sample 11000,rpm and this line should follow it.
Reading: 7900,rpm
